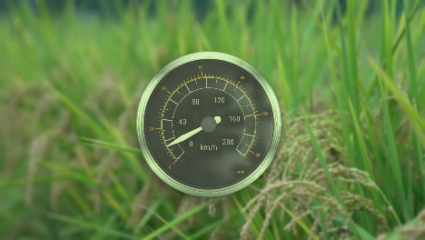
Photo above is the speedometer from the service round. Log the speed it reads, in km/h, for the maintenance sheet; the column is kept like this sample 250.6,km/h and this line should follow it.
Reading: 15,km/h
